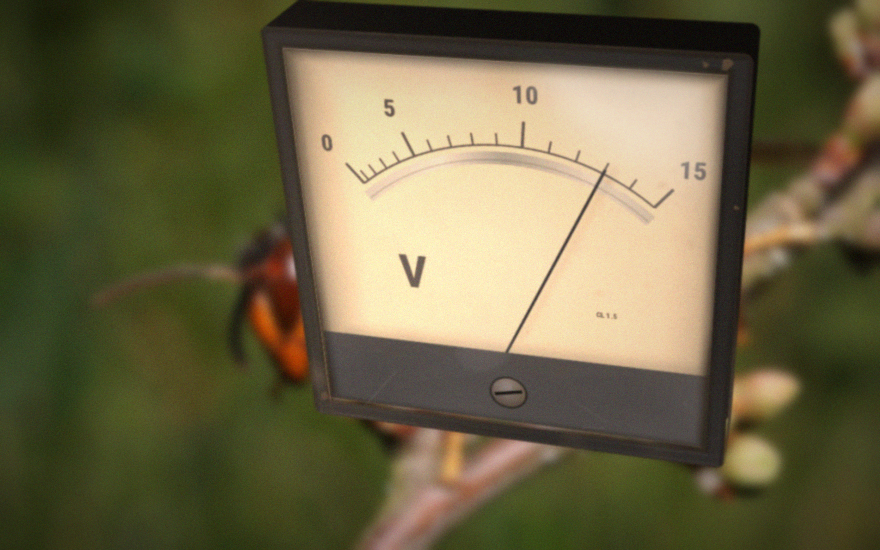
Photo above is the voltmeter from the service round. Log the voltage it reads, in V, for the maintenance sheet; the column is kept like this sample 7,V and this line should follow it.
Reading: 13,V
